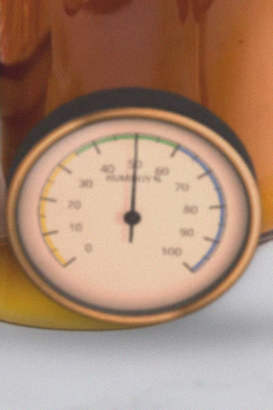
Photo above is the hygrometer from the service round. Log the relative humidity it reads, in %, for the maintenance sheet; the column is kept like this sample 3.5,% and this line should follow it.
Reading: 50,%
